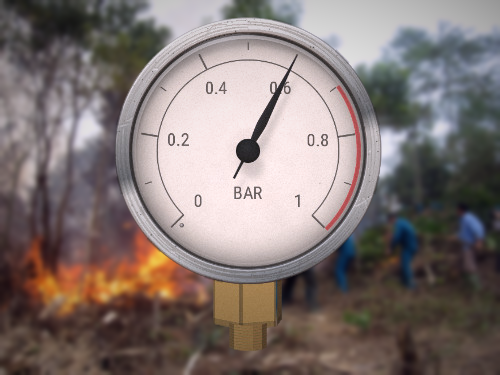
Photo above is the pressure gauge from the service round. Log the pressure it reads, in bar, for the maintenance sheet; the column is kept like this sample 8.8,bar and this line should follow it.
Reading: 0.6,bar
